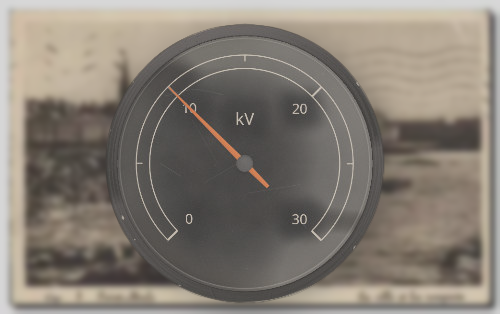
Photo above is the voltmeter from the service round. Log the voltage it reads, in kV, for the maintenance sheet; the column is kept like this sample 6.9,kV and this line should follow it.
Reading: 10,kV
